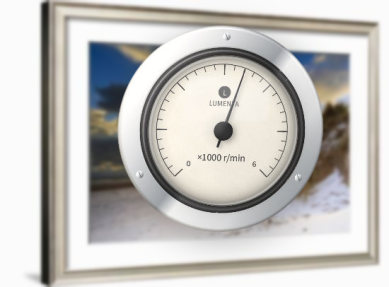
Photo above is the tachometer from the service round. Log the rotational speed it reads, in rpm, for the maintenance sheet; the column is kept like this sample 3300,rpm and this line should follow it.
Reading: 3400,rpm
